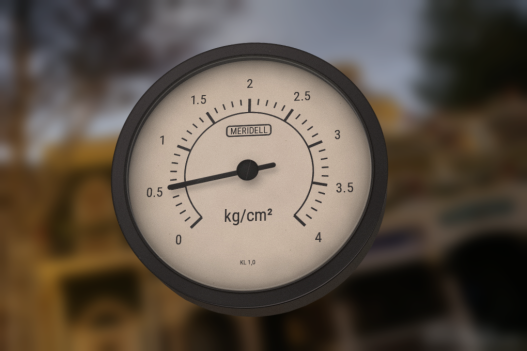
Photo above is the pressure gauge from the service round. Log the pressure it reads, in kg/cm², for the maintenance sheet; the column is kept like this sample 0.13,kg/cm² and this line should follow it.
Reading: 0.5,kg/cm²
